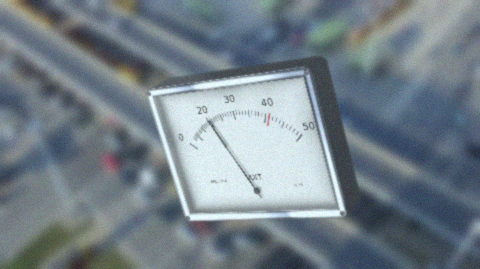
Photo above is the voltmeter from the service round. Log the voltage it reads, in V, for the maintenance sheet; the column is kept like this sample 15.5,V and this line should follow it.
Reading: 20,V
